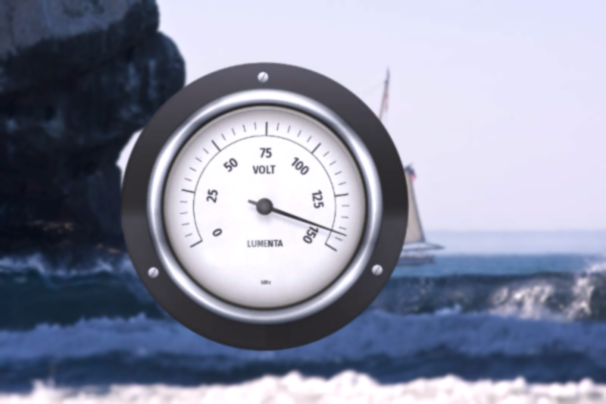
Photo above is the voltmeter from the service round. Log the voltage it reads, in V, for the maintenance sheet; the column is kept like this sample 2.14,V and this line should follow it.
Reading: 142.5,V
